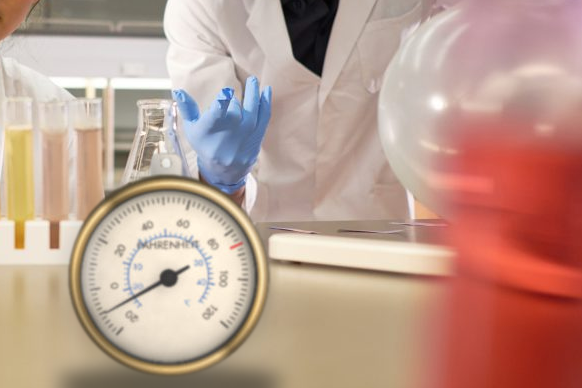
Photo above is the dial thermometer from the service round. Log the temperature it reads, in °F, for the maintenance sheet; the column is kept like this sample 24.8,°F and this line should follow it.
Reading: -10,°F
